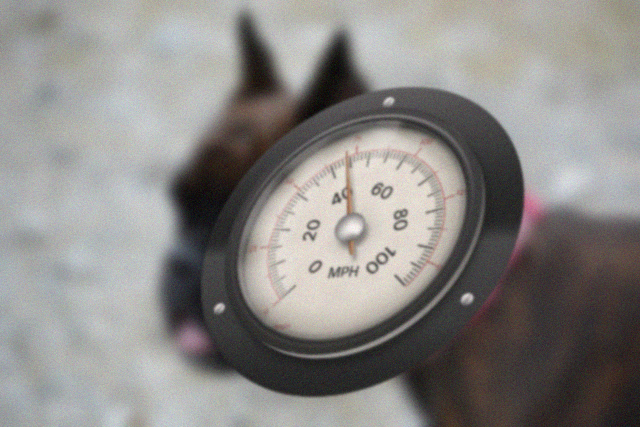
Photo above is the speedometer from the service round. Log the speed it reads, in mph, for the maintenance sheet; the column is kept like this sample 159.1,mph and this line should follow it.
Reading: 45,mph
